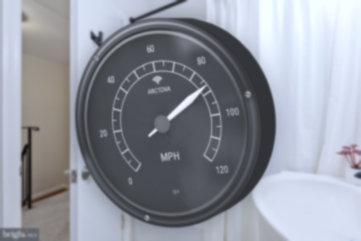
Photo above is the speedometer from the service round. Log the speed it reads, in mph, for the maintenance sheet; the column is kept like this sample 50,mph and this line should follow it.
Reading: 87.5,mph
